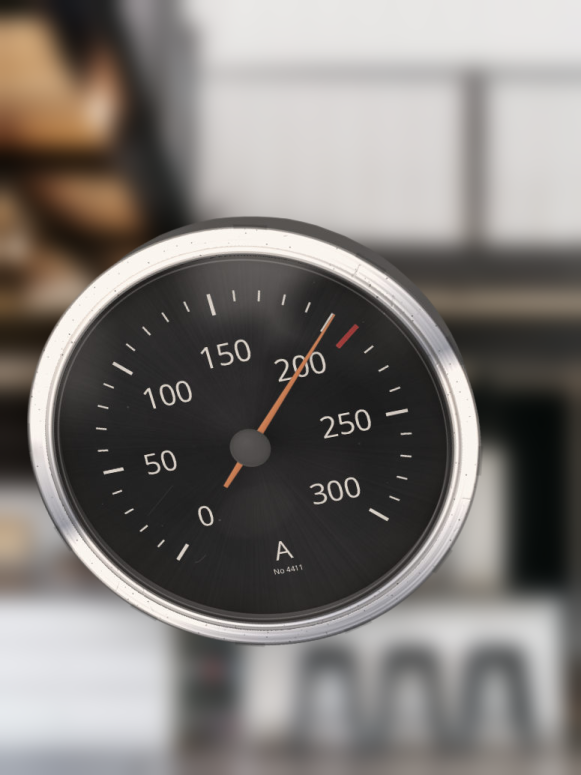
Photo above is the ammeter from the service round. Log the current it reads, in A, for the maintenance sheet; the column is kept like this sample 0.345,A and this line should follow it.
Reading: 200,A
